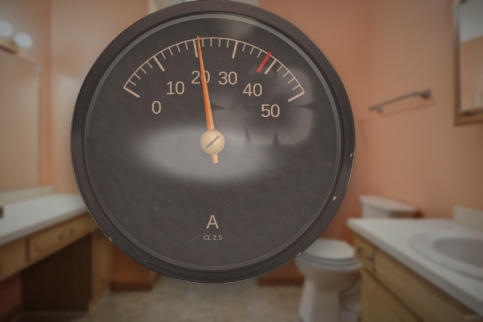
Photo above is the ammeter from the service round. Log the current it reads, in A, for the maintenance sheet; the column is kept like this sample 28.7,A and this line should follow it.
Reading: 21,A
